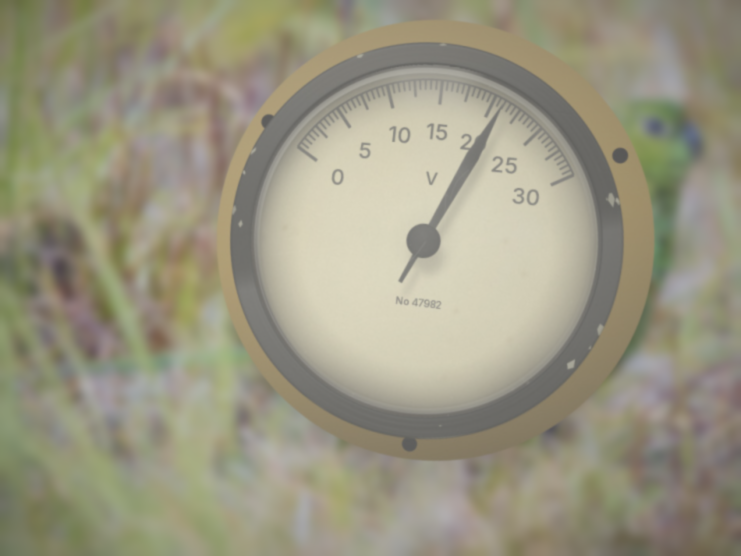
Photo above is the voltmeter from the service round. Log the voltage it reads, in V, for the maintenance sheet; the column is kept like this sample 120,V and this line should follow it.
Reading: 21,V
